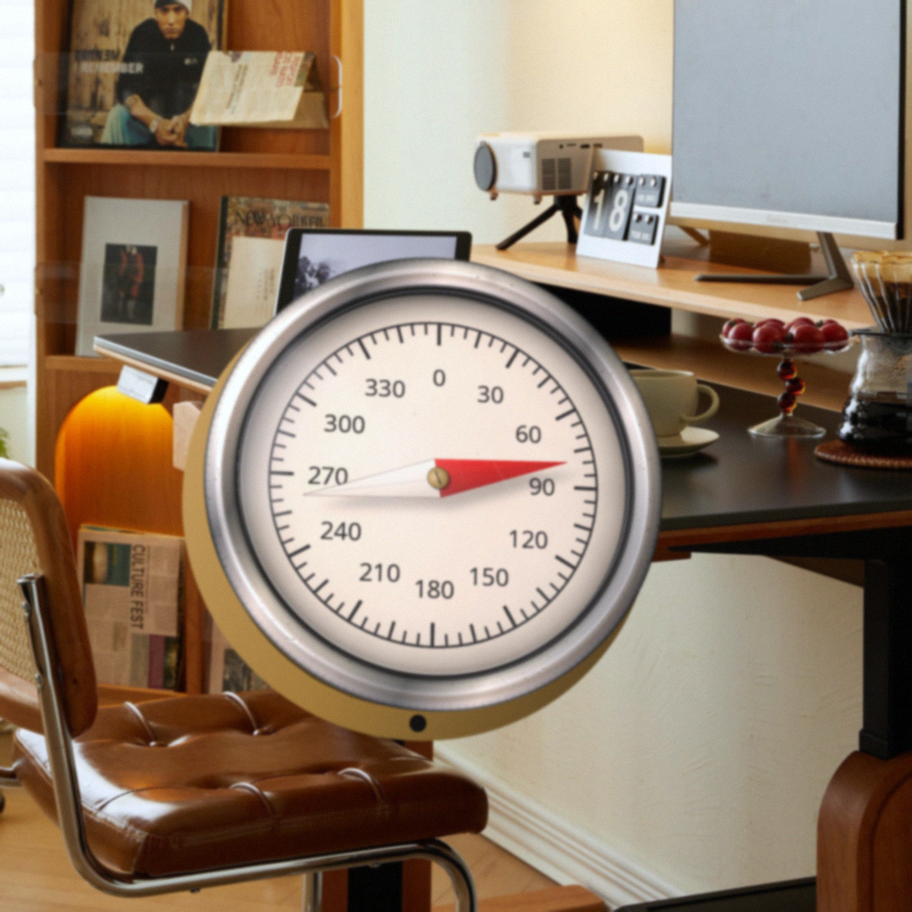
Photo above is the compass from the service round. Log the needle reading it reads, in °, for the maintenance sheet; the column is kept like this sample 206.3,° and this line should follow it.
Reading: 80,°
